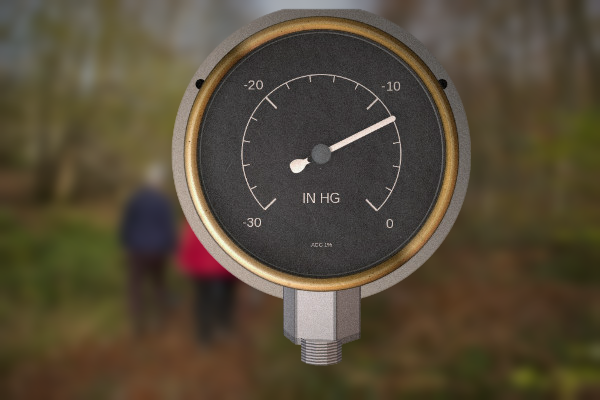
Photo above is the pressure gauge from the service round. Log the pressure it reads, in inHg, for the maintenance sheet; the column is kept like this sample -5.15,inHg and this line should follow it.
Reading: -8,inHg
